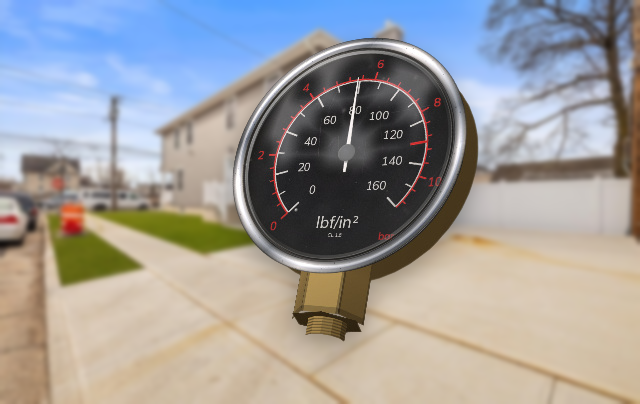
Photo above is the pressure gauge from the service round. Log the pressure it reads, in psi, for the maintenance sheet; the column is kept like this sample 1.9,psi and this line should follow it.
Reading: 80,psi
